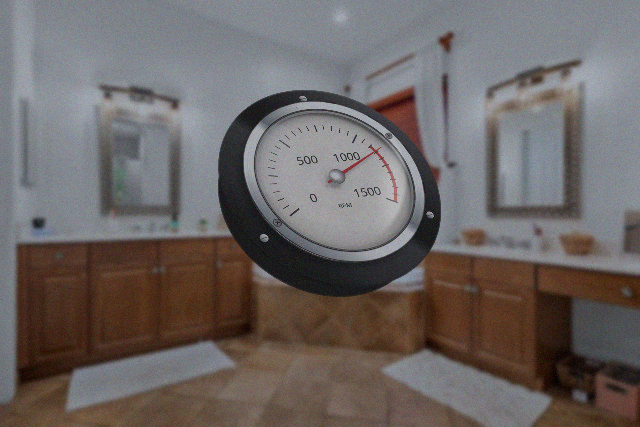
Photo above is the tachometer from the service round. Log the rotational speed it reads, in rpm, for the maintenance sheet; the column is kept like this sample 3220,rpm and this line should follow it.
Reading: 1150,rpm
